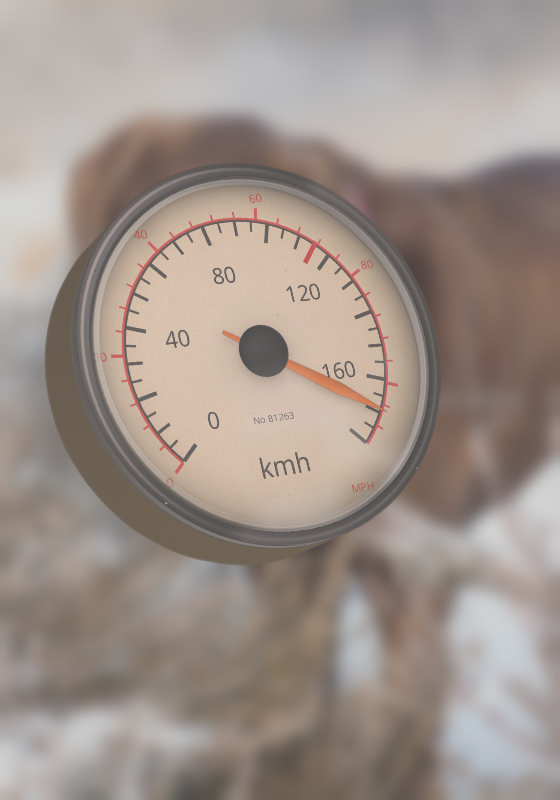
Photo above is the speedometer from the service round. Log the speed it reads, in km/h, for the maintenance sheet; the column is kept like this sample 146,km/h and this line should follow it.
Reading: 170,km/h
